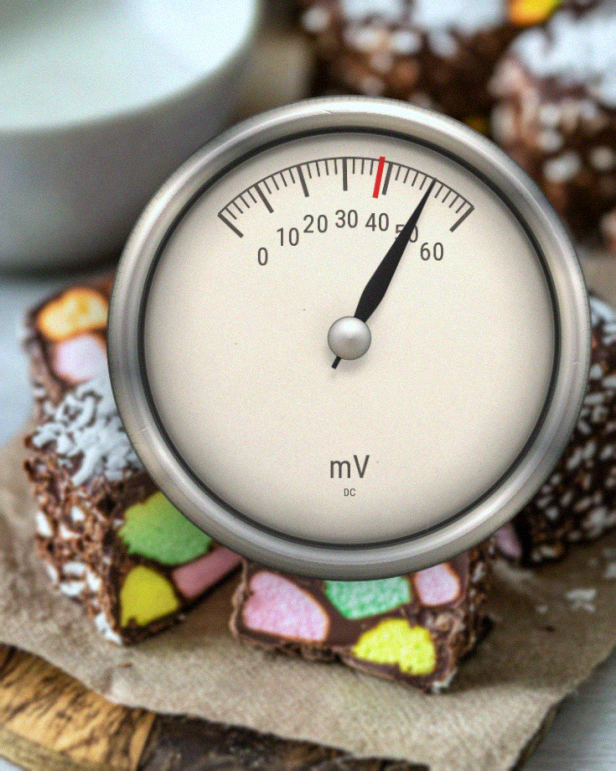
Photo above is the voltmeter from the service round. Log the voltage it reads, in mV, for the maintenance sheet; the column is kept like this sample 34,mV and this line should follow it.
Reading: 50,mV
